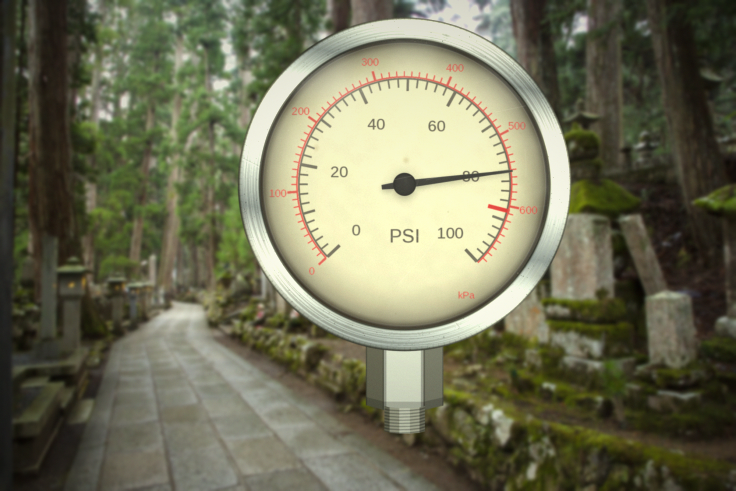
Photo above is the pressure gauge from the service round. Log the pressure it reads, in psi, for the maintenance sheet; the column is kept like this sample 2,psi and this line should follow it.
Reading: 80,psi
